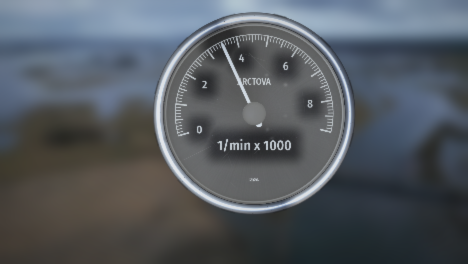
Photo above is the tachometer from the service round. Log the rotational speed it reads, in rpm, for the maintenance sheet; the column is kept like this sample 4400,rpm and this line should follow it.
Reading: 3500,rpm
